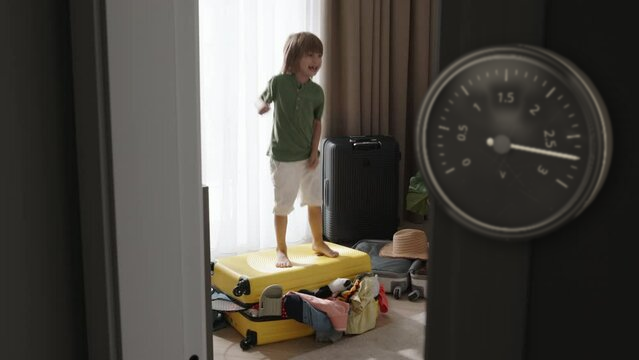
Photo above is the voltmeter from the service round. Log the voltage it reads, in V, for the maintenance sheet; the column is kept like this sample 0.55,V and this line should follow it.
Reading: 2.7,V
